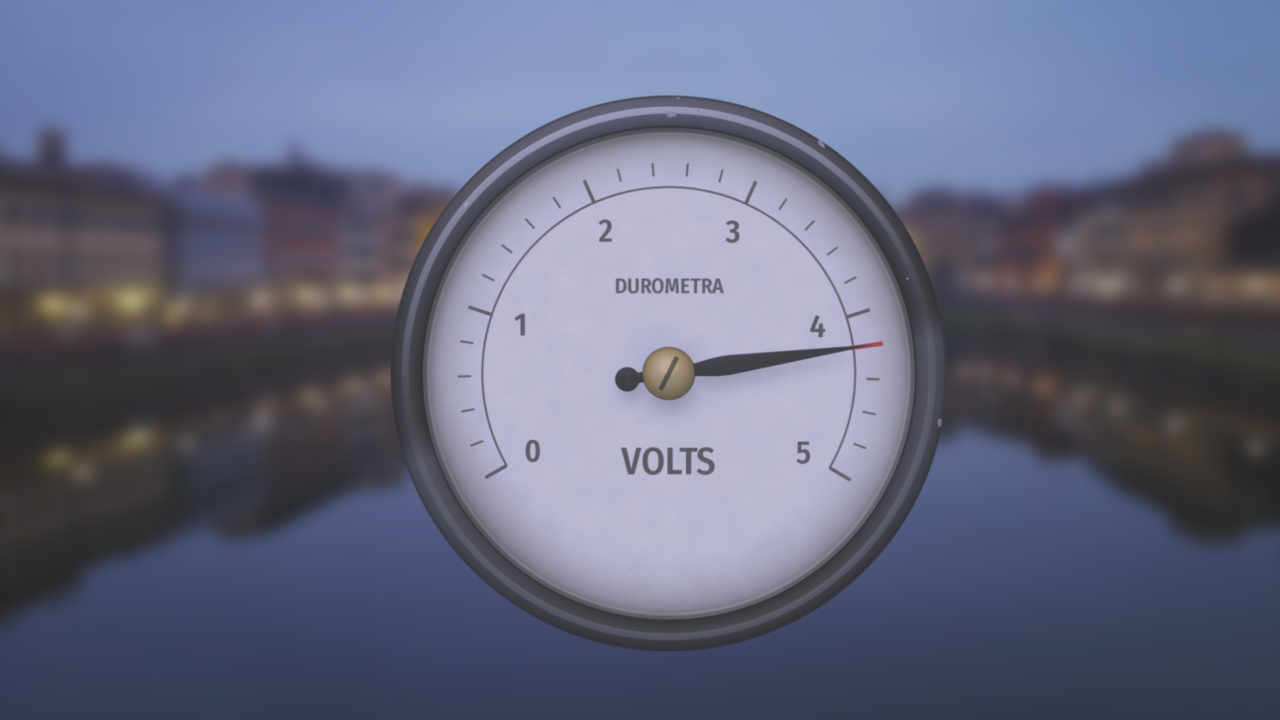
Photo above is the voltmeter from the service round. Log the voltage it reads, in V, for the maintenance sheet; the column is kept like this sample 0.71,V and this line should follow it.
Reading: 4.2,V
